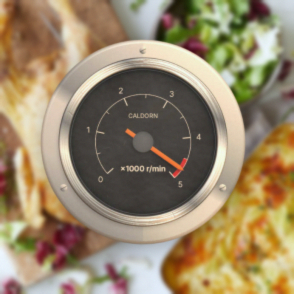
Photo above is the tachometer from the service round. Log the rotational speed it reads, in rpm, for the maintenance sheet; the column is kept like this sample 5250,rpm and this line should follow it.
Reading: 4750,rpm
